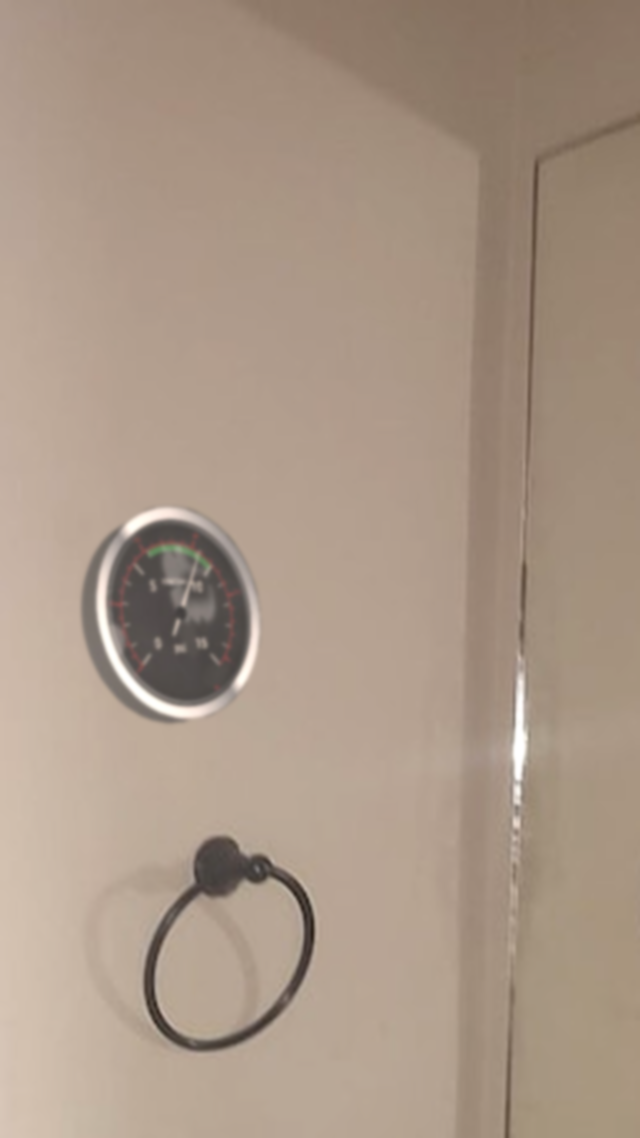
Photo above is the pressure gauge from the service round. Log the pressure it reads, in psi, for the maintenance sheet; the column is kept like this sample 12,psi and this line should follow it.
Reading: 9,psi
